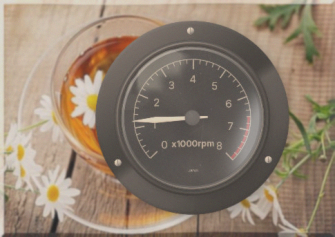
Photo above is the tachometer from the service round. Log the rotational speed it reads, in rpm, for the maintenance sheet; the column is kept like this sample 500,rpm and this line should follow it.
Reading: 1200,rpm
